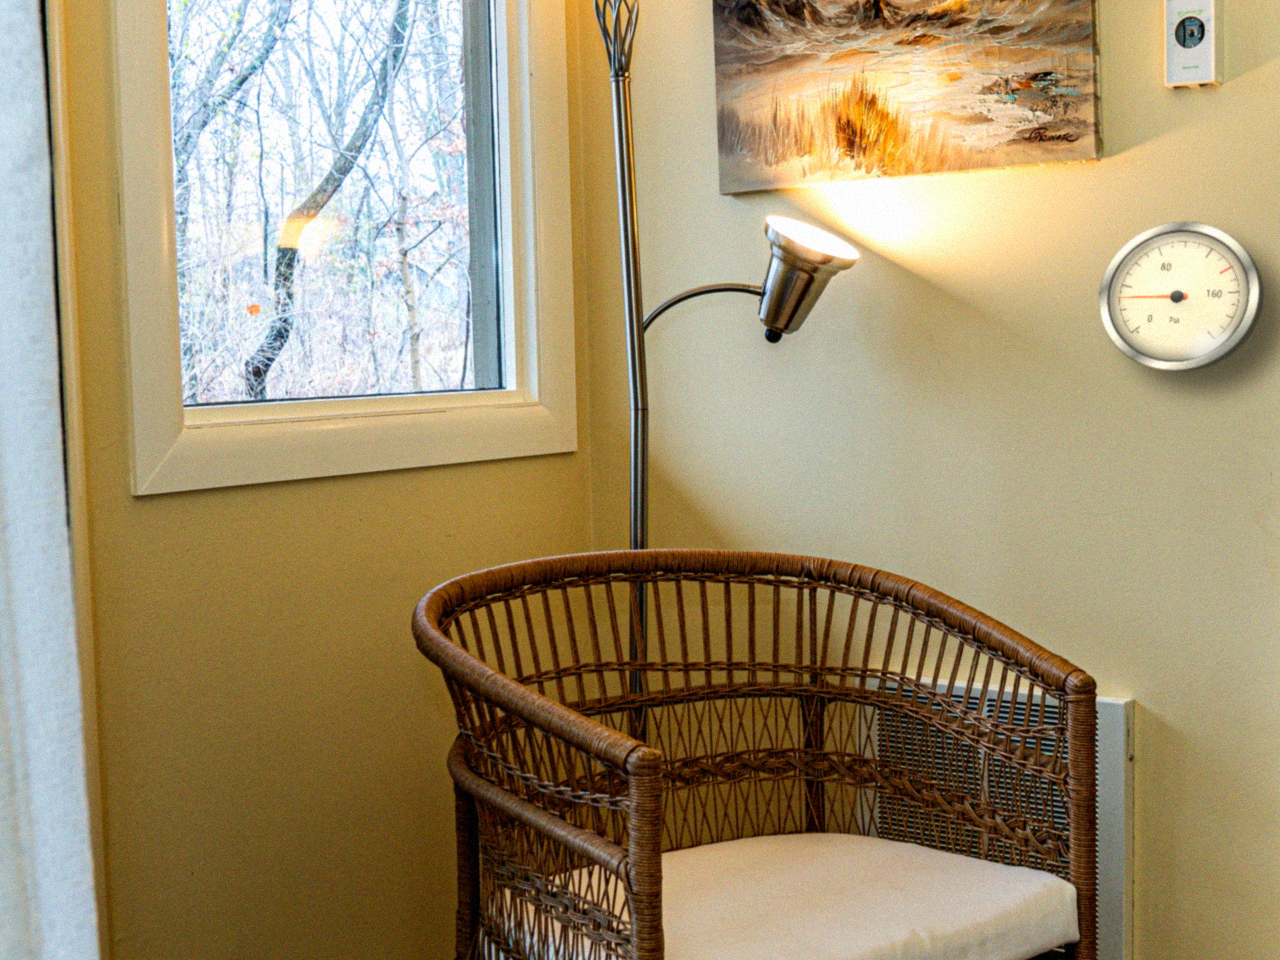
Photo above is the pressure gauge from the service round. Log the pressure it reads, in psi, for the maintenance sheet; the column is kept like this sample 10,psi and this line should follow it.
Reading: 30,psi
